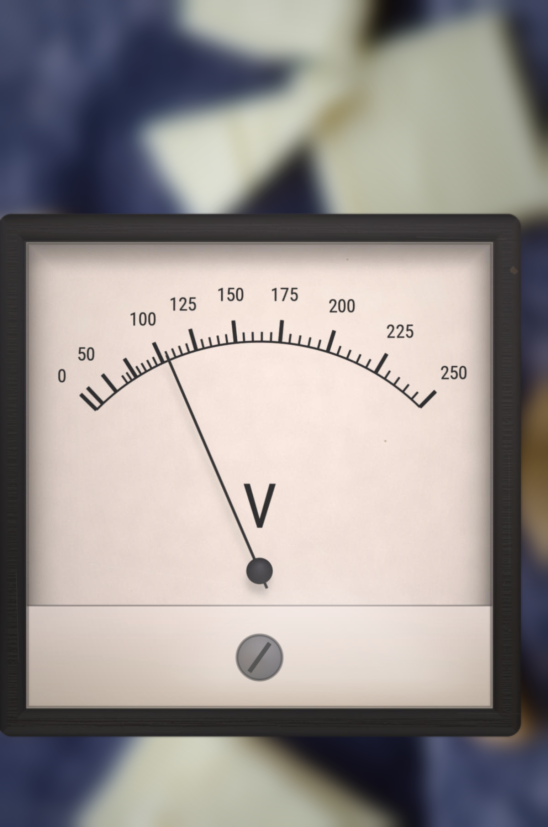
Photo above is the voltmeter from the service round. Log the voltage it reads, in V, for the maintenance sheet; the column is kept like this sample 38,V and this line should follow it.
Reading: 105,V
